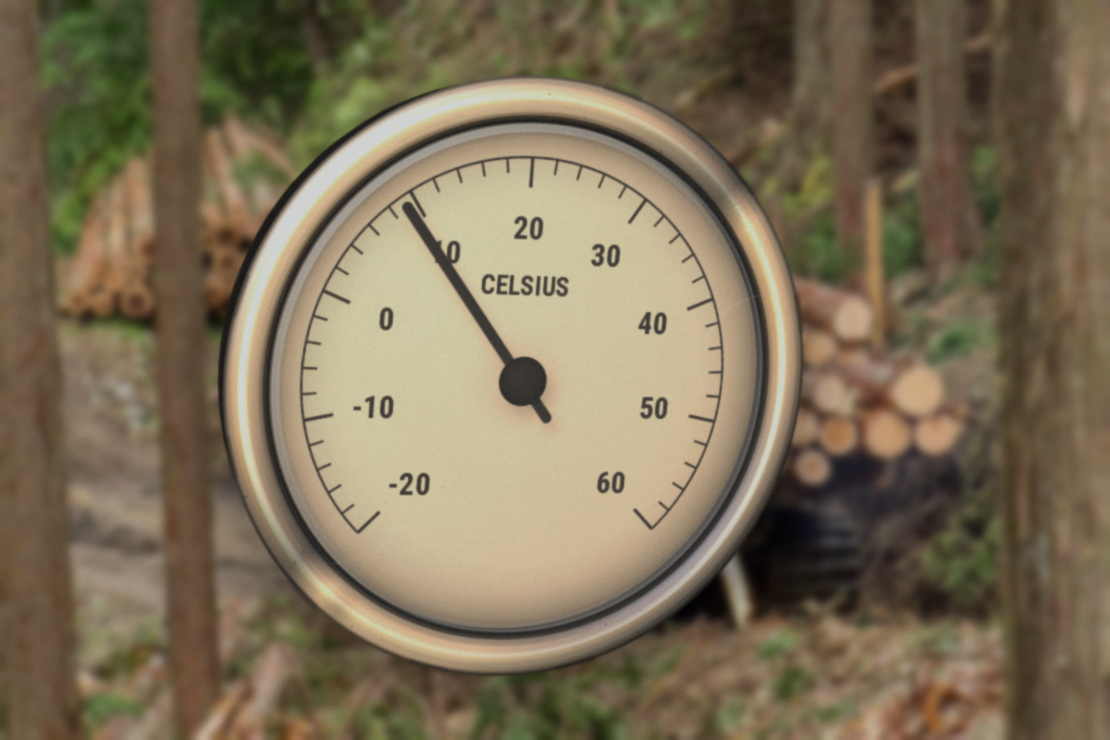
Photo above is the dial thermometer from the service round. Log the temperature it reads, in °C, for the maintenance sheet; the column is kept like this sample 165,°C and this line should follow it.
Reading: 9,°C
